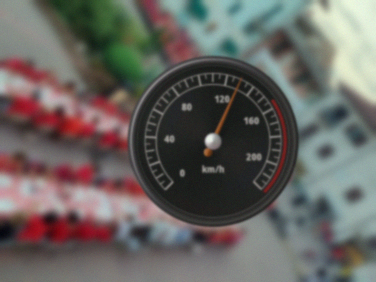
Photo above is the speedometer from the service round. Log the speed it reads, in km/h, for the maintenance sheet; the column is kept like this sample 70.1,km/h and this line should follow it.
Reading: 130,km/h
